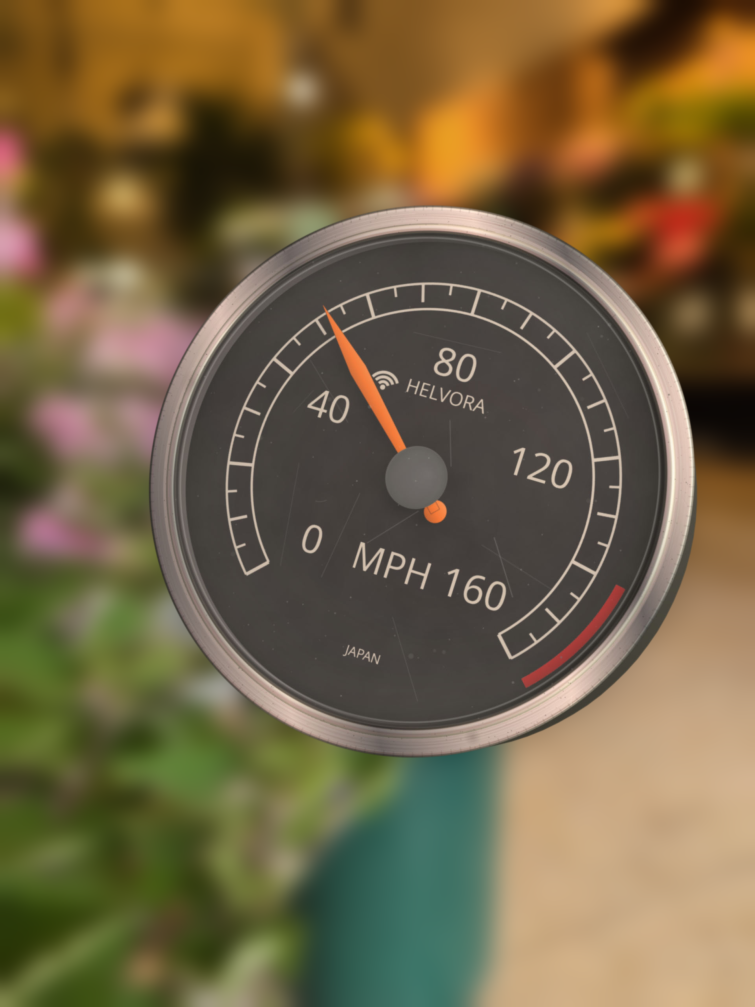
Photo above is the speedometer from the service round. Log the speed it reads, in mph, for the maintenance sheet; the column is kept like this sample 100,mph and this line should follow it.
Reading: 52.5,mph
